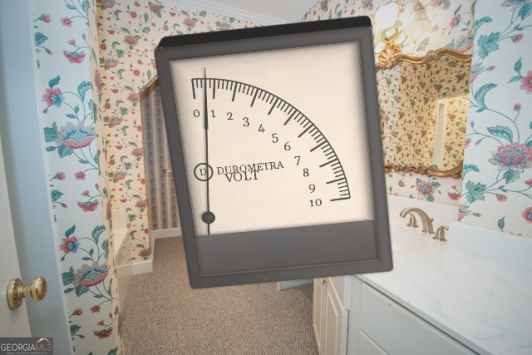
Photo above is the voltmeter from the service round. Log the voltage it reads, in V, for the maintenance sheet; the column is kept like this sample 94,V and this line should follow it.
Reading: 0.6,V
